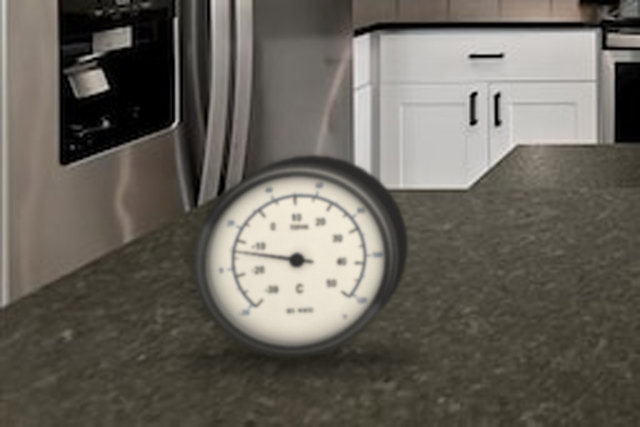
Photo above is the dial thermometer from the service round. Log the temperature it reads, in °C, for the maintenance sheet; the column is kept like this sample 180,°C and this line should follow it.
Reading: -12.5,°C
